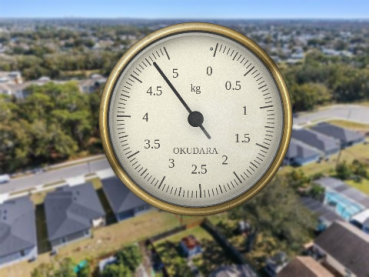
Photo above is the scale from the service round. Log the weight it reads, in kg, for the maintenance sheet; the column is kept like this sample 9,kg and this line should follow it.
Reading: 4.8,kg
